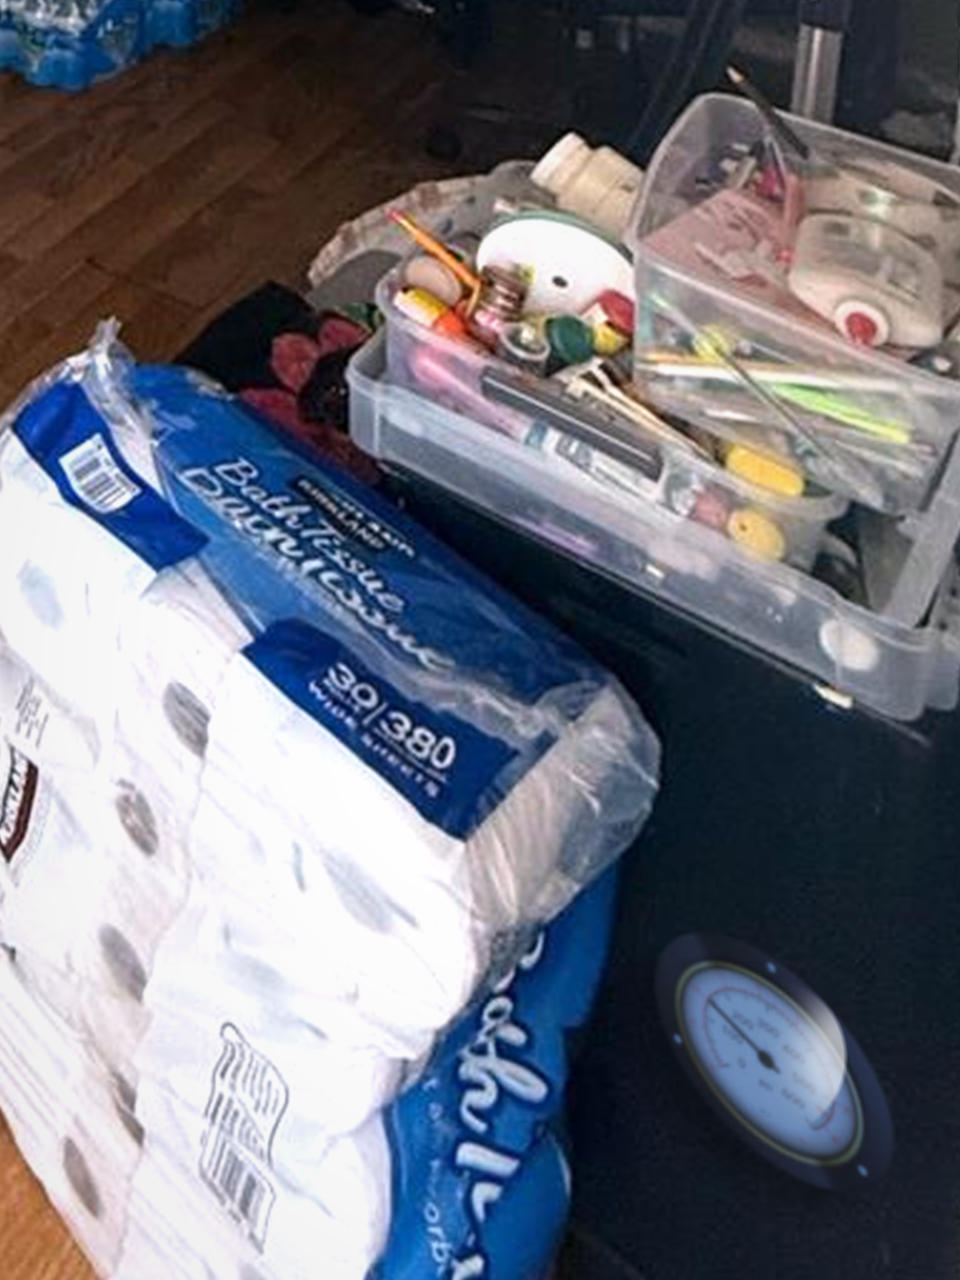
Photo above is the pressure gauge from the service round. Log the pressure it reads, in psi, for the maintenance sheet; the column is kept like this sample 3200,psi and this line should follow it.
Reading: 150,psi
